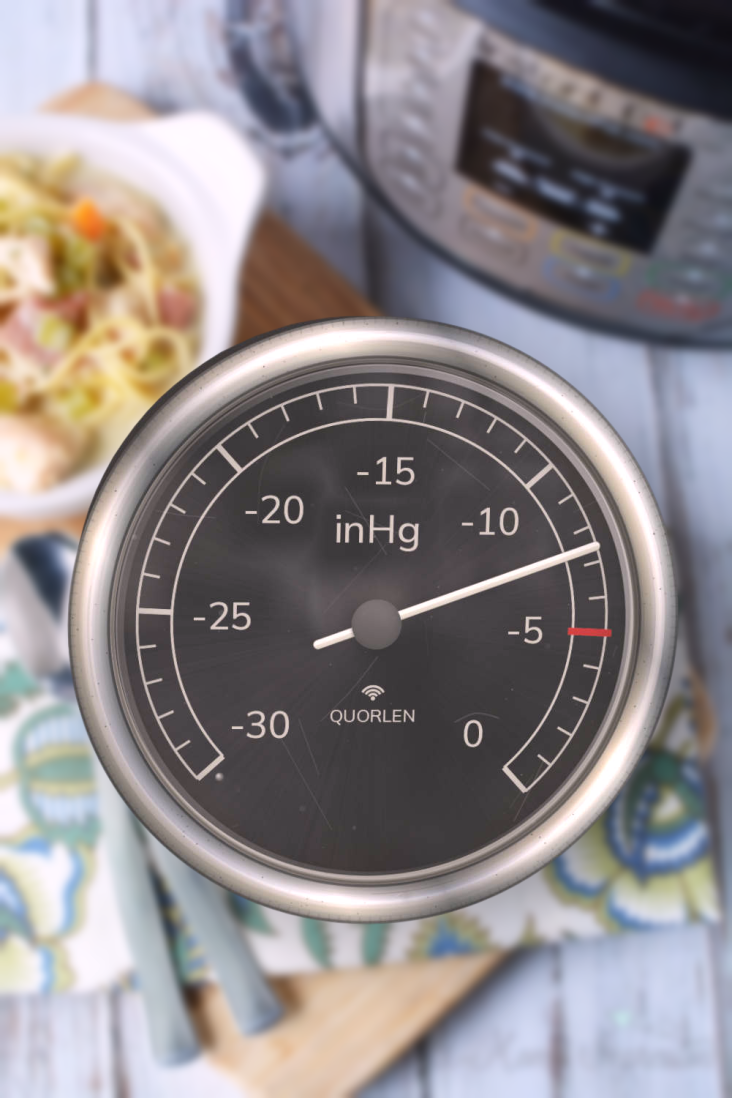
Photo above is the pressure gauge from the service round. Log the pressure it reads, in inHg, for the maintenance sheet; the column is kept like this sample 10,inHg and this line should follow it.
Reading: -7.5,inHg
